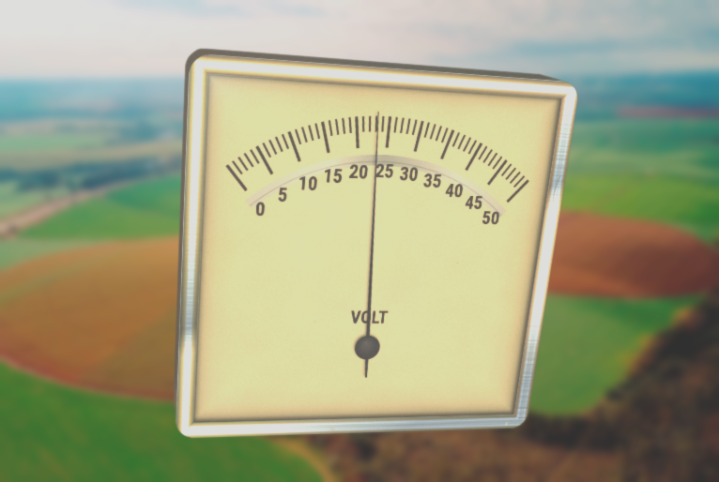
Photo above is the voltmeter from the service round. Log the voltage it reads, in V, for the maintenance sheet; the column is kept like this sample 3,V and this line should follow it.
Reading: 23,V
